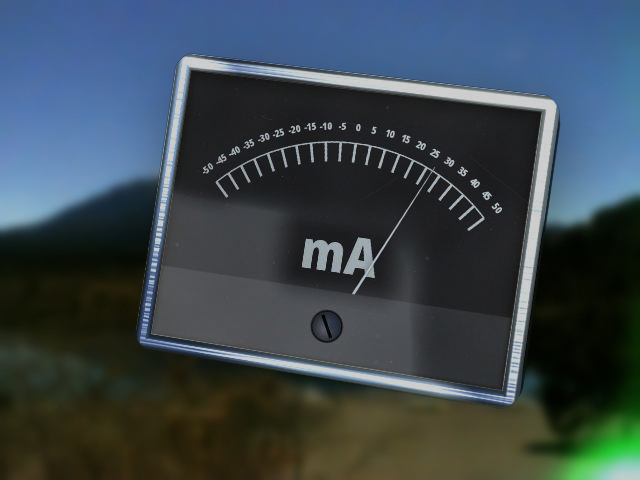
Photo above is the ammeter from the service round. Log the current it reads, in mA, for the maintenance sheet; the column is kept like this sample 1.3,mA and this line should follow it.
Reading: 27.5,mA
